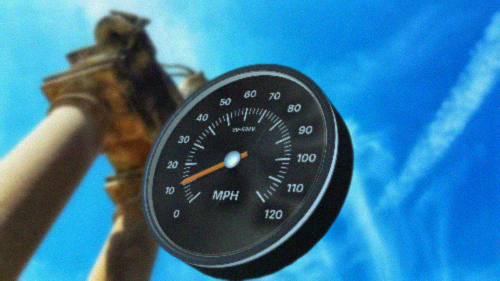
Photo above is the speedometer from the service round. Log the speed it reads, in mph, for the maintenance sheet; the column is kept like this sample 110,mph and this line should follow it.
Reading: 10,mph
